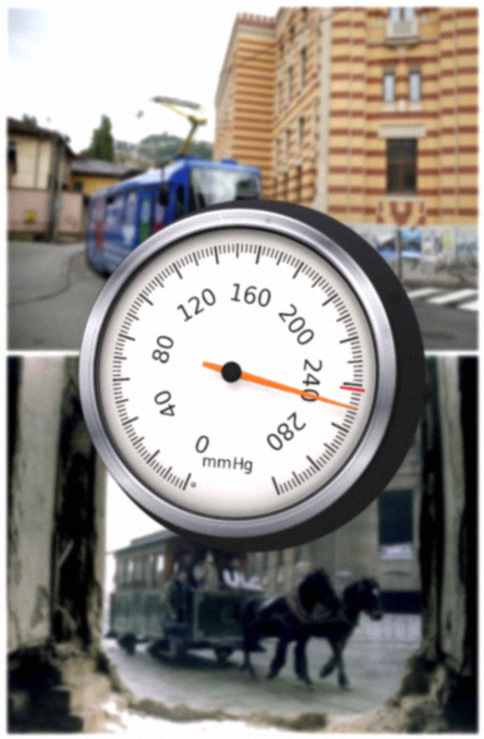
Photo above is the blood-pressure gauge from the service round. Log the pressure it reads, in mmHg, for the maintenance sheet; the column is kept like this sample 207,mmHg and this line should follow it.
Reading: 250,mmHg
